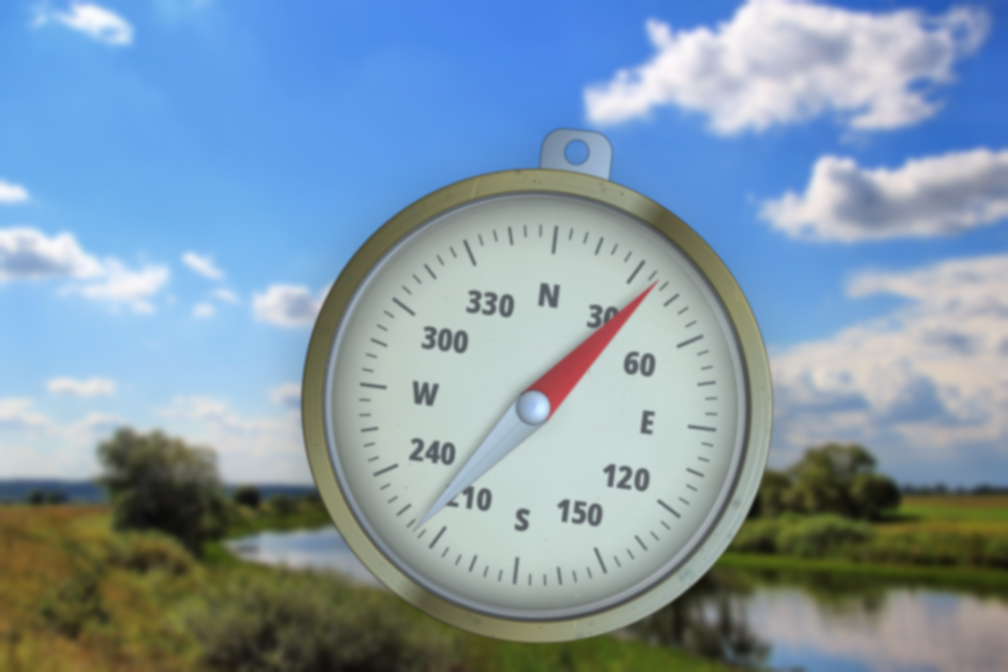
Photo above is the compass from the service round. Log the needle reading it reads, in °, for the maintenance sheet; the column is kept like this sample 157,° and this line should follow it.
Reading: 37.5,°
